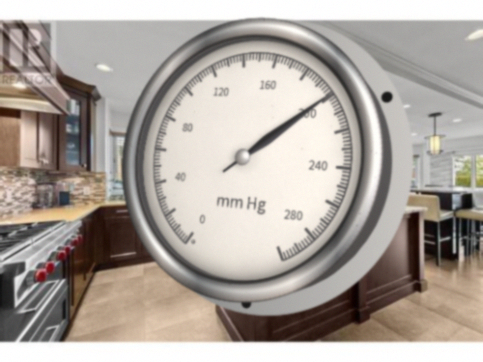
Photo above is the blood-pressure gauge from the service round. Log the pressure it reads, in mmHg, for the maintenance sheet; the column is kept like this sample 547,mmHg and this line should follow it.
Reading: 200,mmHg
